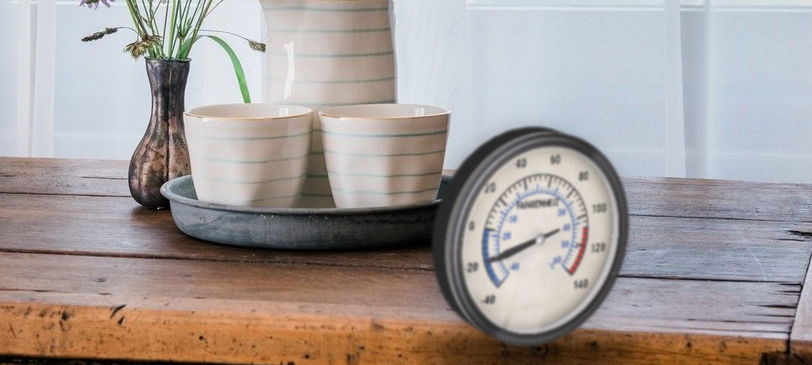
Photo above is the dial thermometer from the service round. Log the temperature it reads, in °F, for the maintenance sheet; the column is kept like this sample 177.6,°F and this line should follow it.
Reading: -20,°F
